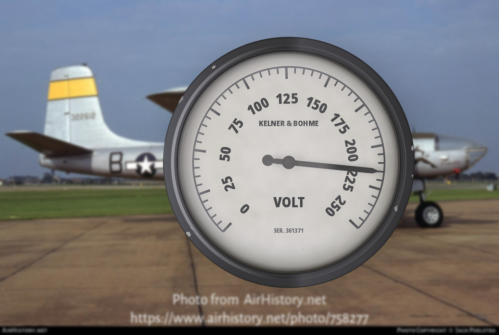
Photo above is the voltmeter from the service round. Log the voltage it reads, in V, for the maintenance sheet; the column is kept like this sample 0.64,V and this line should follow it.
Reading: 215,V
